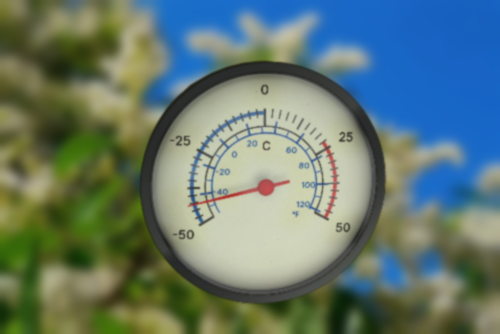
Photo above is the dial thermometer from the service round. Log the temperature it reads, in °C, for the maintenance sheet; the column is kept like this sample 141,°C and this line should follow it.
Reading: -42.5,°C
